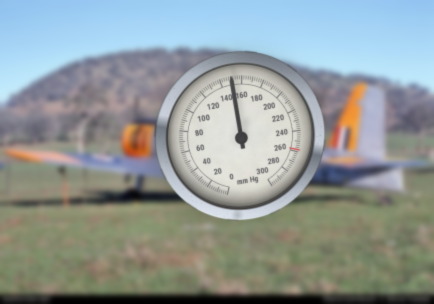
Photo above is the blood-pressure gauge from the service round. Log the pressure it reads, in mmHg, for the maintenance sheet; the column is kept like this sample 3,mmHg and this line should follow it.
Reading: 150,mmHg
